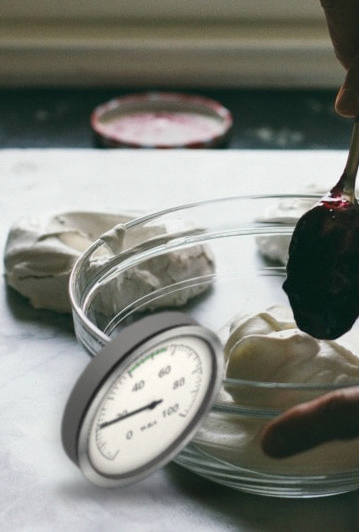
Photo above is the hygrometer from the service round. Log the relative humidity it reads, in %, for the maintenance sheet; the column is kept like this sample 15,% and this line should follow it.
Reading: 20,%
